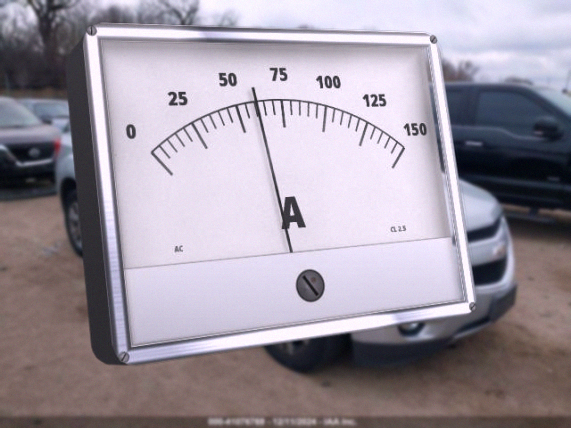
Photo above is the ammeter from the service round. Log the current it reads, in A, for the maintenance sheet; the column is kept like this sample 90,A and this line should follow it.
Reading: 60,A
